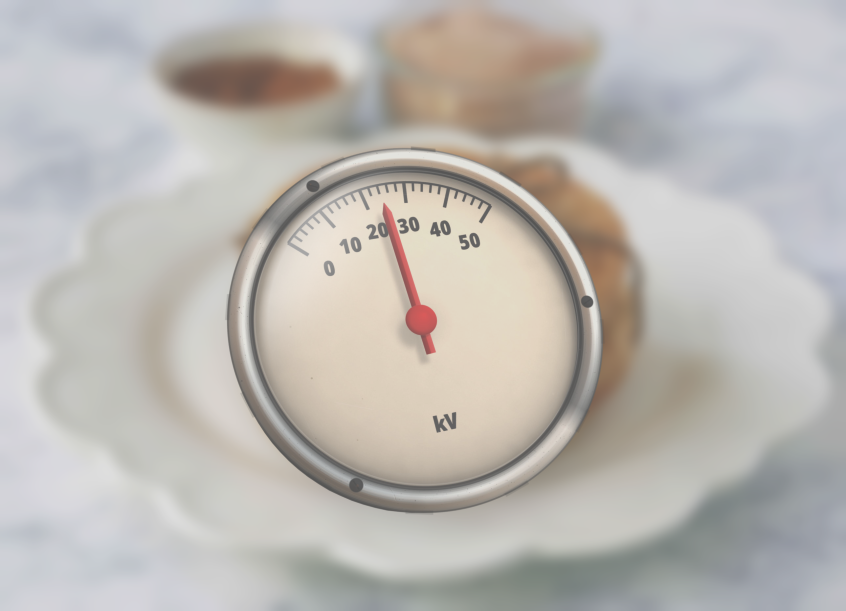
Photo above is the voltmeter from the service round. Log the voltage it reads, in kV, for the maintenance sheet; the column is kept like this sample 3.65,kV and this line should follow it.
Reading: 24,kV
